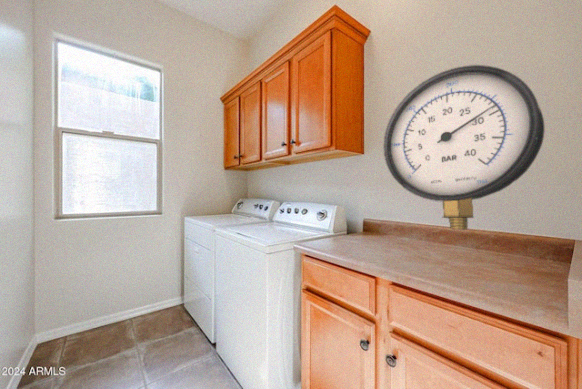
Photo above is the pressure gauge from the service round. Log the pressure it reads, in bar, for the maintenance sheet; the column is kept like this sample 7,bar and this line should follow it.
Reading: 29,bar
